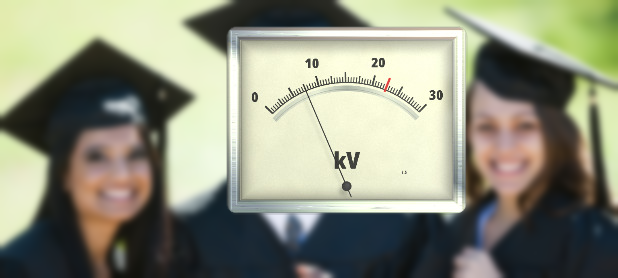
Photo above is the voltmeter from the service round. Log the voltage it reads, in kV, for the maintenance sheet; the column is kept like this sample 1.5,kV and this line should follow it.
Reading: 7.5,kV
